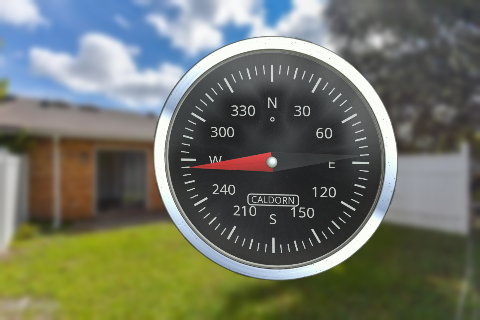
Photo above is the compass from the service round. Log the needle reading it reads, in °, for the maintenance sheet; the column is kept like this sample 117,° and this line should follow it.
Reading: 265,°
